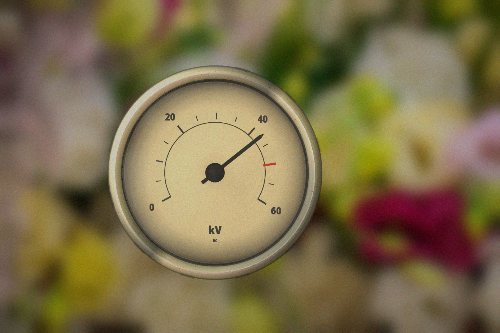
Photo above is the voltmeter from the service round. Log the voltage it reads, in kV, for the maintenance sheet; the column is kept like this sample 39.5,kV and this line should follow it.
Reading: 42.5,kV
